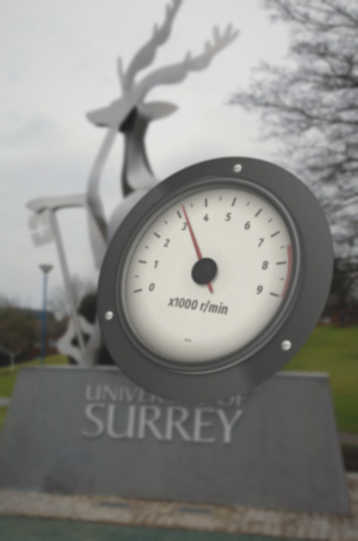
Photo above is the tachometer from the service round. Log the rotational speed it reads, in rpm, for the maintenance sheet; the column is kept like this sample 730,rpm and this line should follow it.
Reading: 3250,rpm
